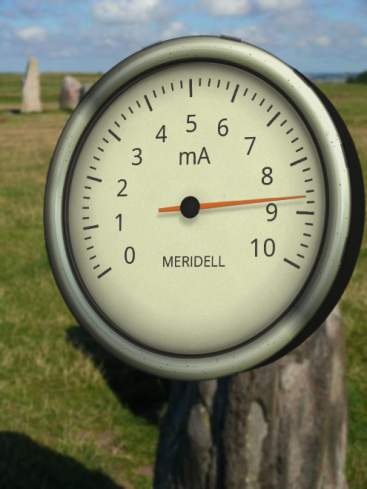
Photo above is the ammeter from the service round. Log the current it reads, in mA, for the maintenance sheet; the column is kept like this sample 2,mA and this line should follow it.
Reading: 8.7,mA
